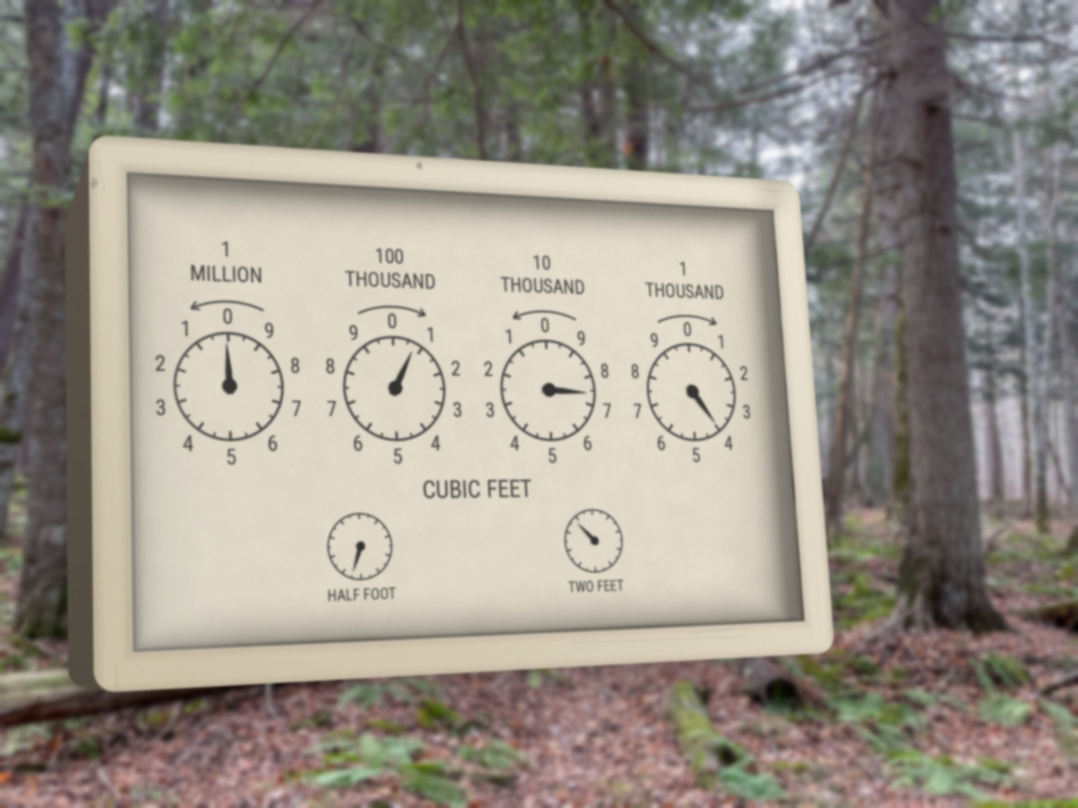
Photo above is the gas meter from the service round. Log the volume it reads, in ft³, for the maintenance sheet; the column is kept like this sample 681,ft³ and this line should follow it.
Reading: 7400,ft³
